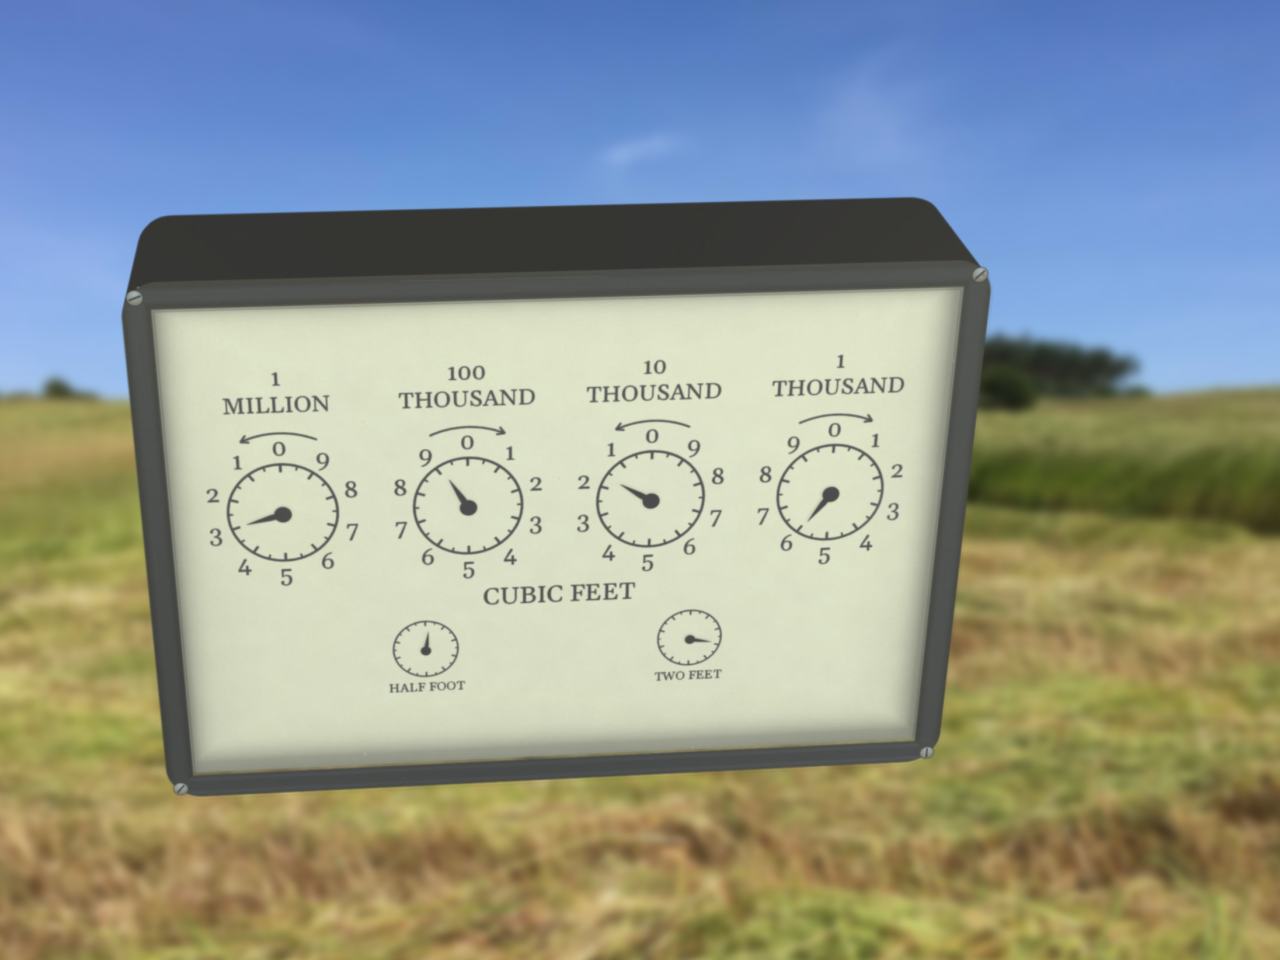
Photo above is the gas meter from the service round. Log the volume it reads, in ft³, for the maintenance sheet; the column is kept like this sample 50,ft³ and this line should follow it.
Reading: 291600,ft³
